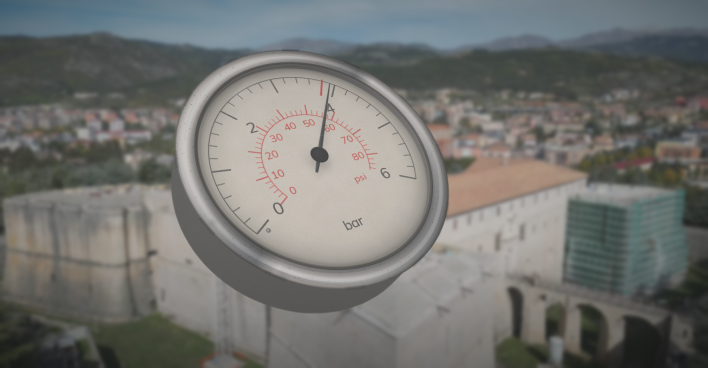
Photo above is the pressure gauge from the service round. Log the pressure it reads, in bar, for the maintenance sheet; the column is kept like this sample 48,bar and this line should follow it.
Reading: 3.9,bar
